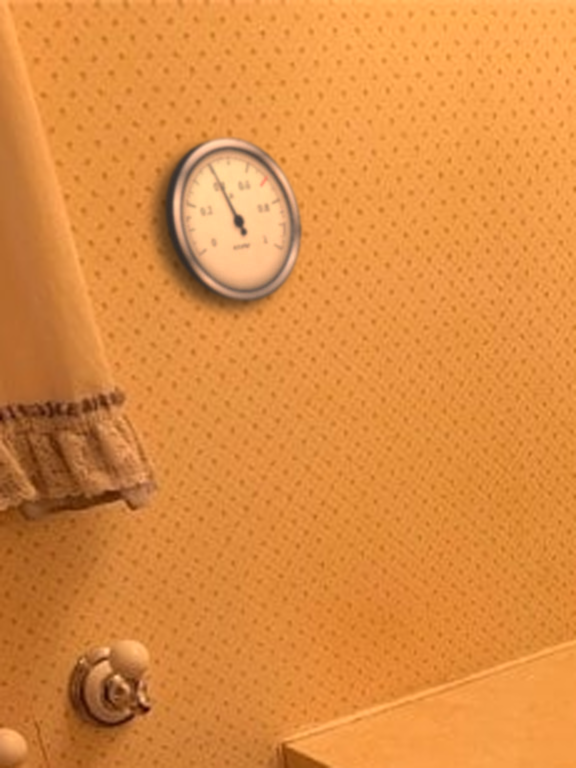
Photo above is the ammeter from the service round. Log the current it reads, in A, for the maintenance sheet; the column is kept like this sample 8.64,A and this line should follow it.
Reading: 0.4,A
